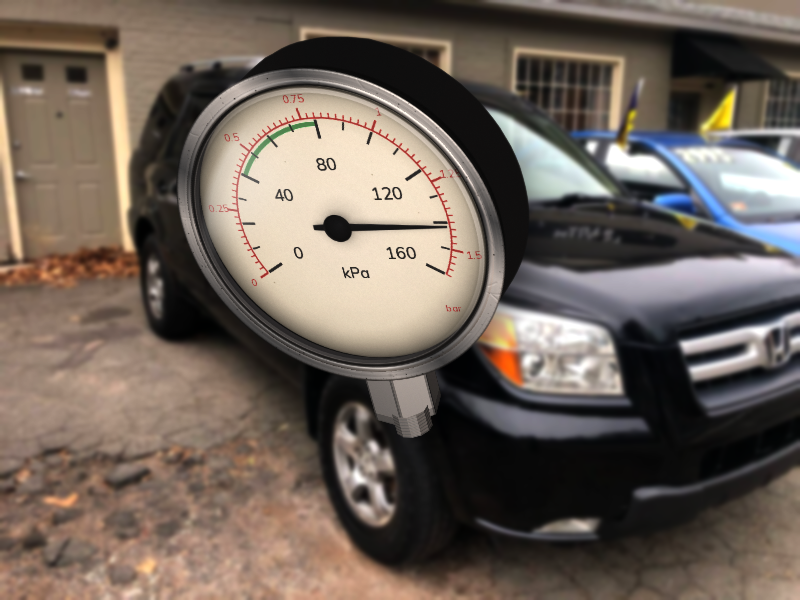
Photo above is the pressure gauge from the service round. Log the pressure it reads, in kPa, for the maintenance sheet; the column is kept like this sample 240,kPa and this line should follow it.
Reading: 140,kPa
